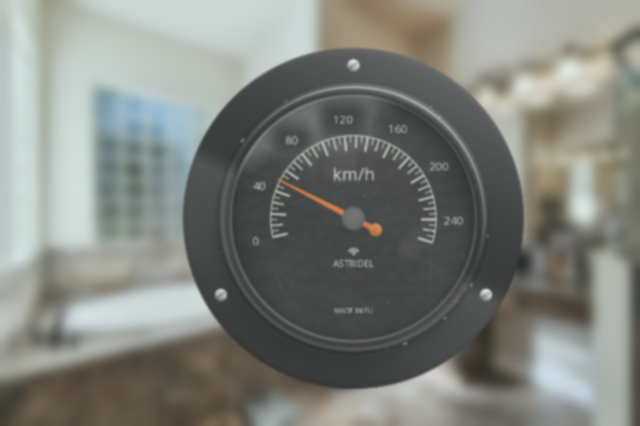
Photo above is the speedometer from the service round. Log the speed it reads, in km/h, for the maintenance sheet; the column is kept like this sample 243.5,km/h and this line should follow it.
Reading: 50,km/h
